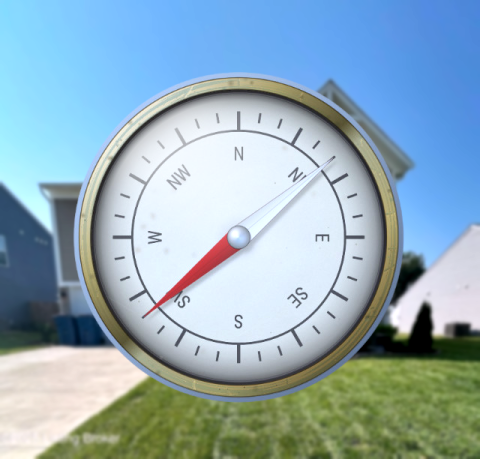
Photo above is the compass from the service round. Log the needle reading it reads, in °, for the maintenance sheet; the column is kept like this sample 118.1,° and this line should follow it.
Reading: 230,°
